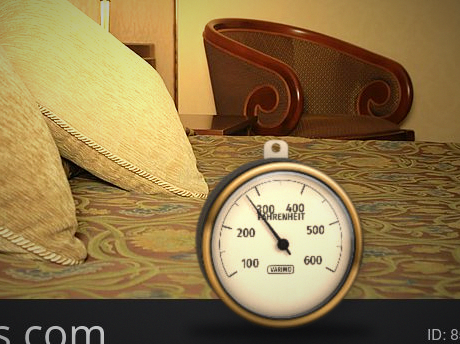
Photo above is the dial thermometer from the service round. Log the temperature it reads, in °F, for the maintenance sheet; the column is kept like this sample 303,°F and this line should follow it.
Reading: 275,°F
